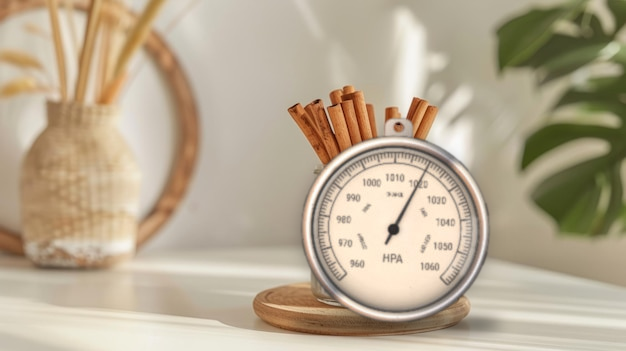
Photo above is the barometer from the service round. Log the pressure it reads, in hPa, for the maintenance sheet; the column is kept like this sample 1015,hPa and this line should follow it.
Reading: 1020,hPa
